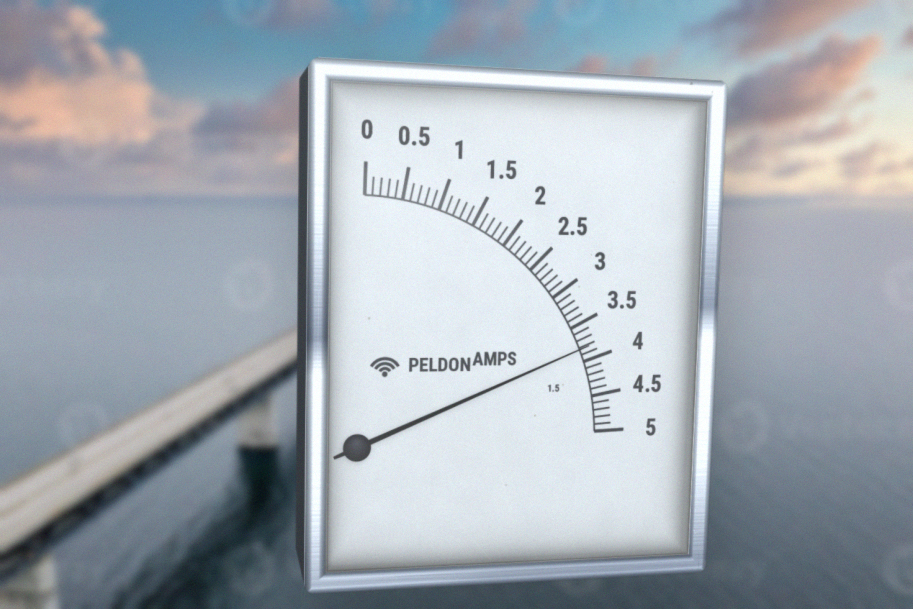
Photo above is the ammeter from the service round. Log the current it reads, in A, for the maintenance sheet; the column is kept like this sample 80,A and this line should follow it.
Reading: 3.8,A
